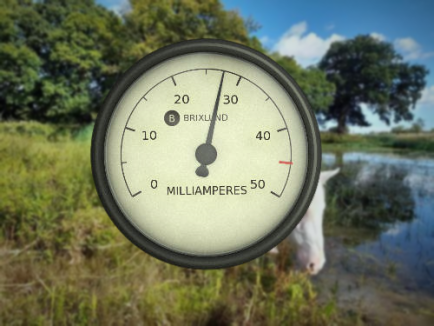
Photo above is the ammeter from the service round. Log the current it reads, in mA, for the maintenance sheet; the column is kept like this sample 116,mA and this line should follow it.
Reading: 27.5,mA
